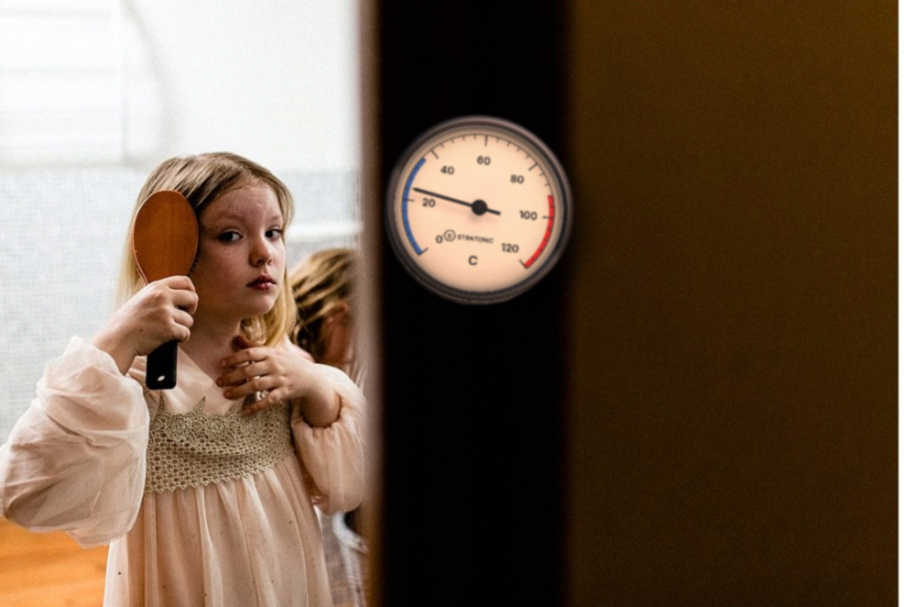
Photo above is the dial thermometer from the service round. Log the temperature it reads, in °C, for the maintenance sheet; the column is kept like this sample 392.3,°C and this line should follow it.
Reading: 24,°C
